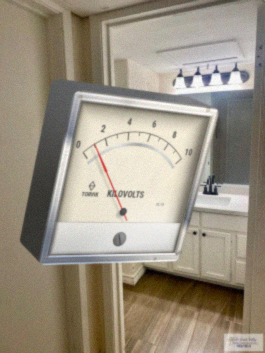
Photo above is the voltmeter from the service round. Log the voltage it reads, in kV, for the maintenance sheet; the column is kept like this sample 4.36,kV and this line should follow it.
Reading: 1,kV
